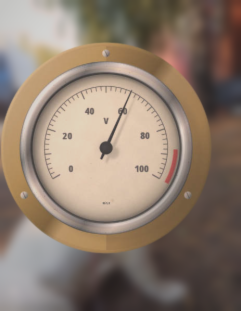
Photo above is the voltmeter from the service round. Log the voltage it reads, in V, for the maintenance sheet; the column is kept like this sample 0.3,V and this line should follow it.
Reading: 60,V
